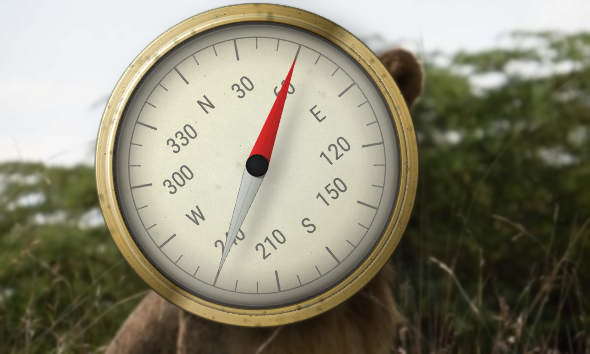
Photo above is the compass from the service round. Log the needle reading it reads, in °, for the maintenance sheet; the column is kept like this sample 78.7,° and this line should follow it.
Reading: 60,°
